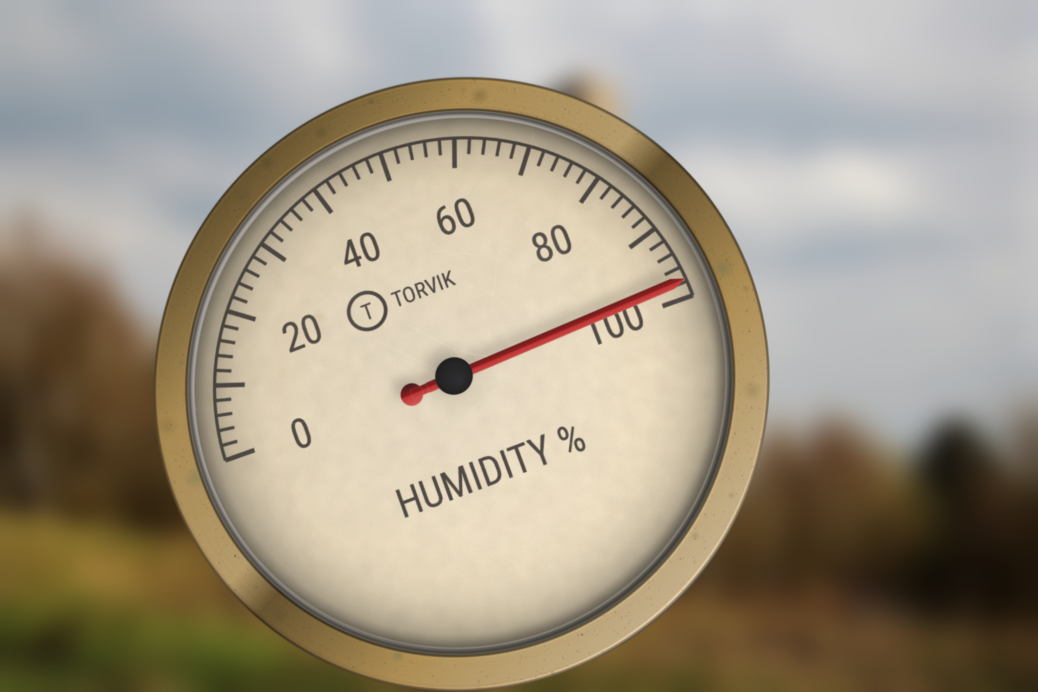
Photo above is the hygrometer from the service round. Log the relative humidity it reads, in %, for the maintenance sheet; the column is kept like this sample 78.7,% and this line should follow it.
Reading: 98,%
